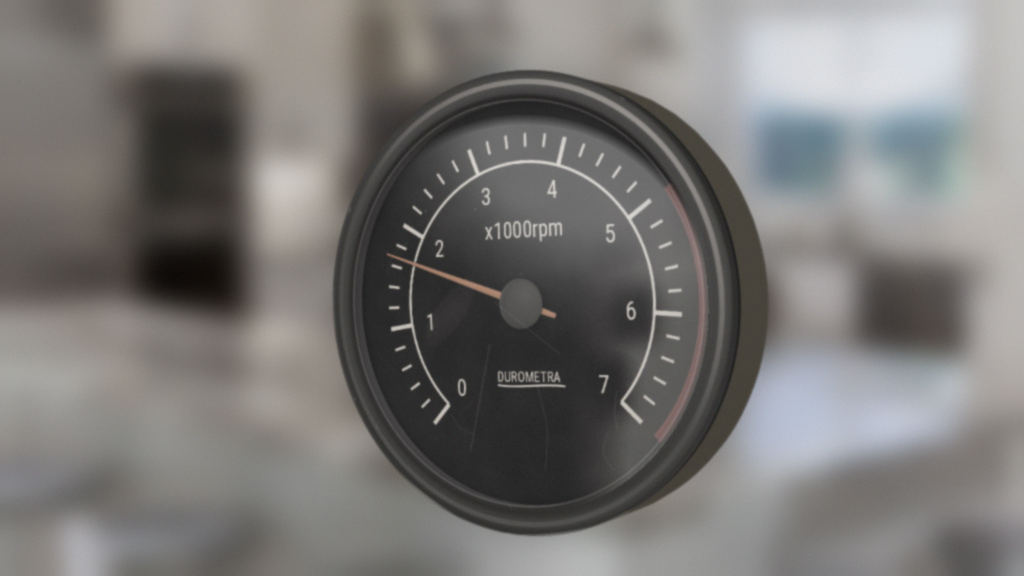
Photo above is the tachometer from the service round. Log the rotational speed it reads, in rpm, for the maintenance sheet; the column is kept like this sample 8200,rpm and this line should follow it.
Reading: 1700,rpm
